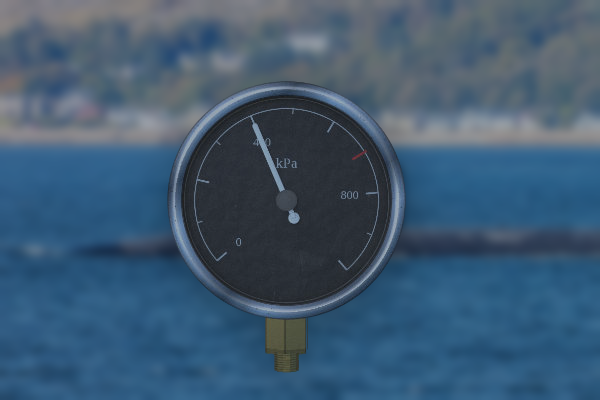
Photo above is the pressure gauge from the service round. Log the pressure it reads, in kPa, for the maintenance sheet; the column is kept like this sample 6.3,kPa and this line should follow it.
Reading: 400,kPa
